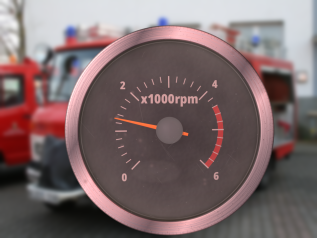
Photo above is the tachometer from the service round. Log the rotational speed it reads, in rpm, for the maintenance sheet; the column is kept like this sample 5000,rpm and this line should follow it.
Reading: 1300,rpm
